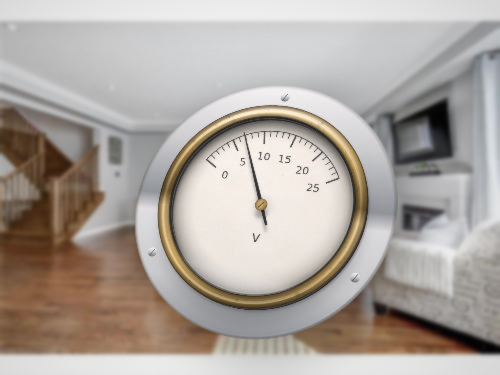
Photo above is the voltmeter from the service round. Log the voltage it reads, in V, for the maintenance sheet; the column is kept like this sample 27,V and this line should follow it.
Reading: 7,V
